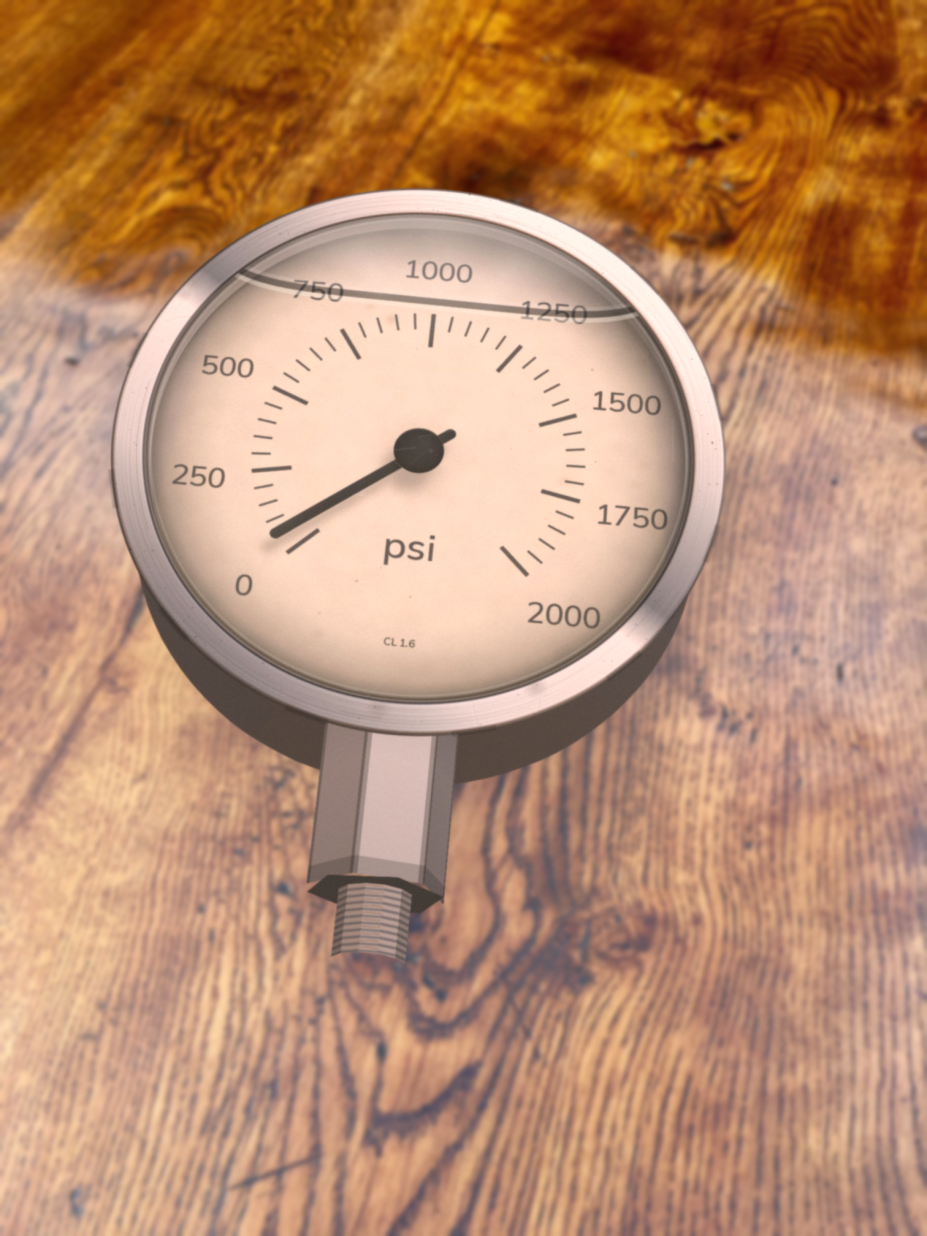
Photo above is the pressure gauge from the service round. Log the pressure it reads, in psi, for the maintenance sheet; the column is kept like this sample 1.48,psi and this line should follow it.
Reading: 50,psi
